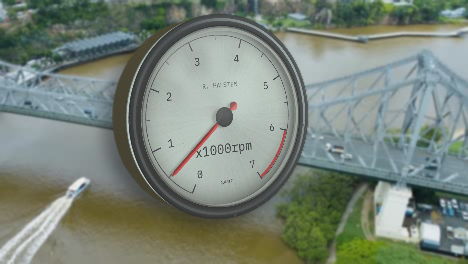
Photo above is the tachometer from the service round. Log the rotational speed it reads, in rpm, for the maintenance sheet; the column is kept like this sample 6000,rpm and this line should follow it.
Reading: 500,rpm
